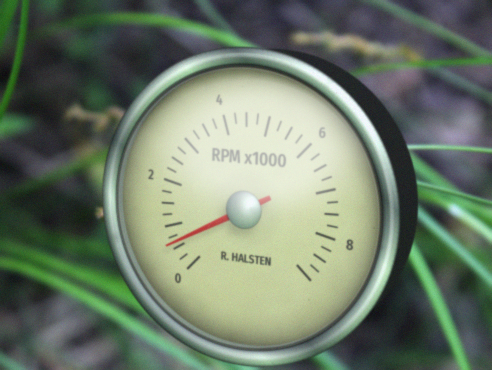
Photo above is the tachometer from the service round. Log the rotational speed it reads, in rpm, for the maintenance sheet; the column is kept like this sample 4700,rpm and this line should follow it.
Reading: 625,rpm
